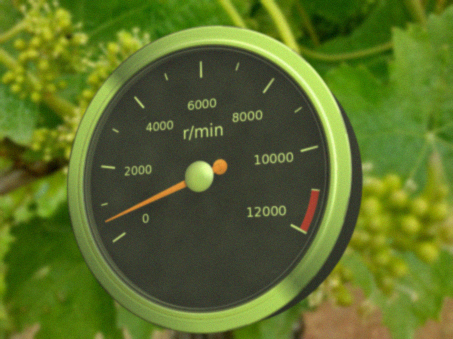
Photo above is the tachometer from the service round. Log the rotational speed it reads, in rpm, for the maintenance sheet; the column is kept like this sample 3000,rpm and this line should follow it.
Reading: 500,rpm
